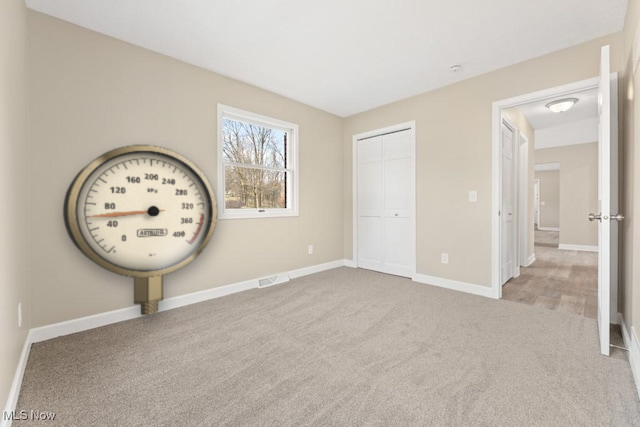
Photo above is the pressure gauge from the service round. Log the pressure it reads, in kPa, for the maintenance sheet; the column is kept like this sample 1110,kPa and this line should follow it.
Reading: 60,kPa
